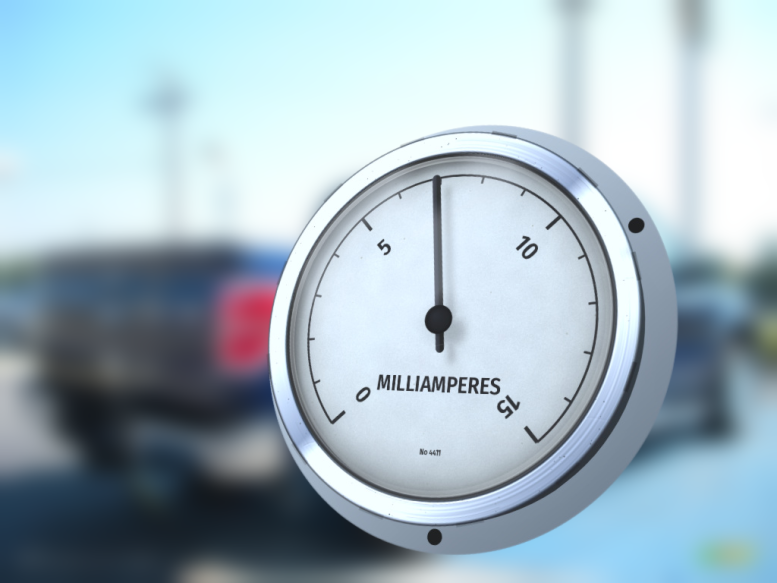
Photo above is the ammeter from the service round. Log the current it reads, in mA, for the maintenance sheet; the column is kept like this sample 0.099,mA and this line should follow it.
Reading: 7,mA
